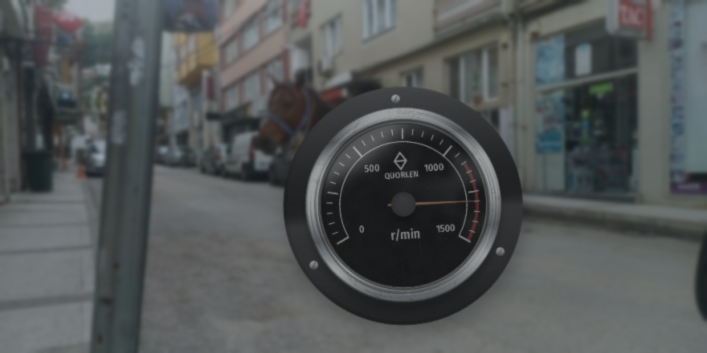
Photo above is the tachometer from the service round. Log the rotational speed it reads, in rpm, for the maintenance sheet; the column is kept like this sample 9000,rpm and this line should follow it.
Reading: 1300,rpm
